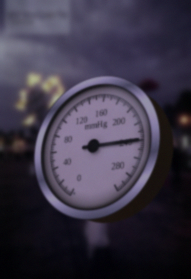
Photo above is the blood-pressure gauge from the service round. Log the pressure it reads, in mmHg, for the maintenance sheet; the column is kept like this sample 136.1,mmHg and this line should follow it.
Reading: 240,mmHg
